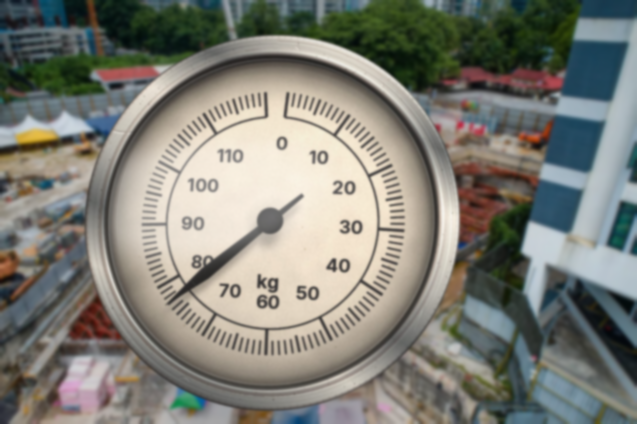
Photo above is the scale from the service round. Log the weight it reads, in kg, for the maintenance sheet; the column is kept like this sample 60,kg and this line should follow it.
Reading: 77,kg
